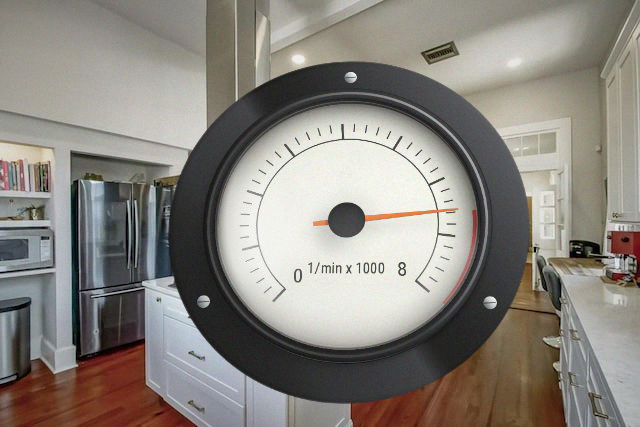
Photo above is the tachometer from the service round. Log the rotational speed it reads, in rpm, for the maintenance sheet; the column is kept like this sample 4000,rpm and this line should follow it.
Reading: 6600,rpm
